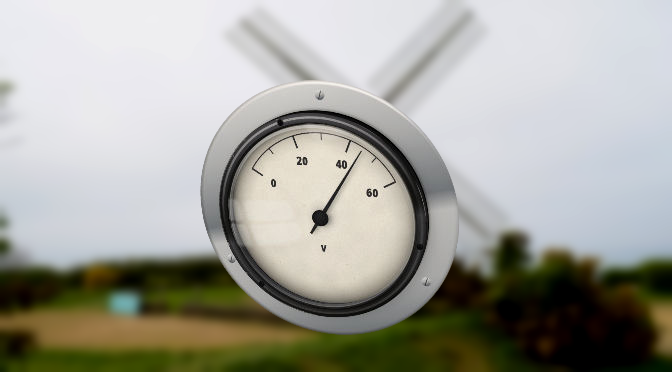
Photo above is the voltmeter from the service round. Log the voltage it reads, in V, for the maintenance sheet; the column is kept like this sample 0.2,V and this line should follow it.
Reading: 45,V
